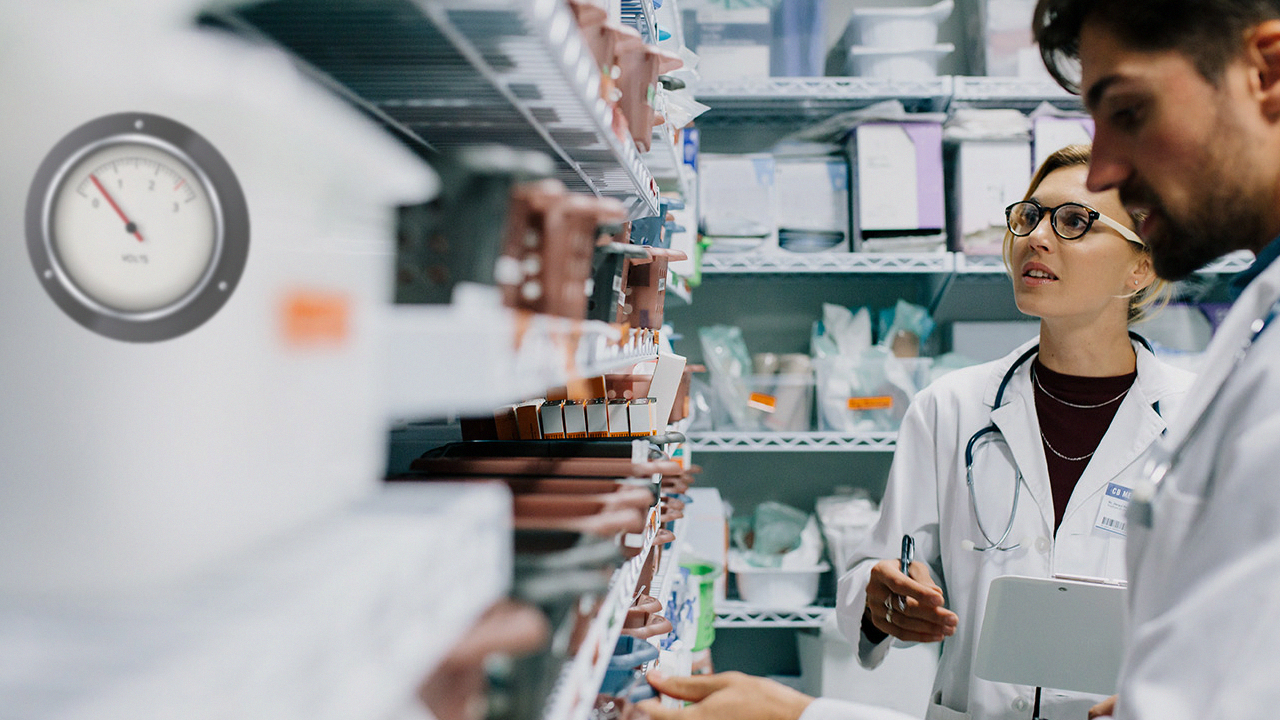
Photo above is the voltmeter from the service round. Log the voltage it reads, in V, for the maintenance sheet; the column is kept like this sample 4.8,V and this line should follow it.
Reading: 0.5,V
